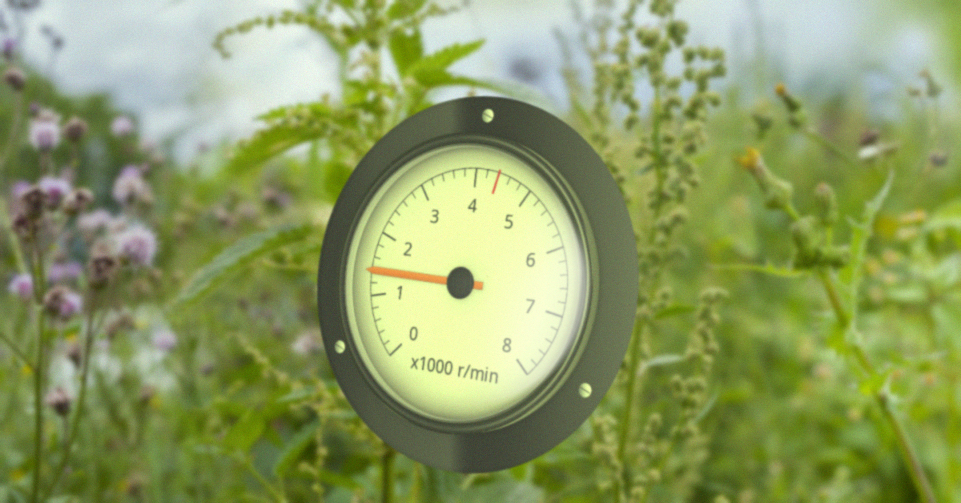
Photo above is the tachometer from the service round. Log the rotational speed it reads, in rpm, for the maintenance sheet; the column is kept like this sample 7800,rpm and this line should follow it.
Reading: 1400,rpm
